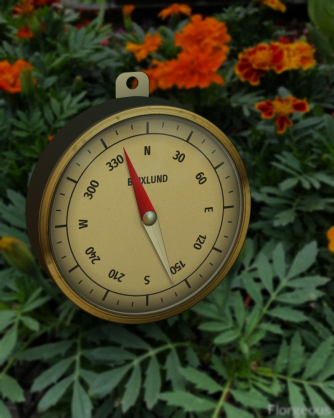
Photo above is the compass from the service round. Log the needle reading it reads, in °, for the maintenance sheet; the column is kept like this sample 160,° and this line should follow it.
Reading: 340,°
